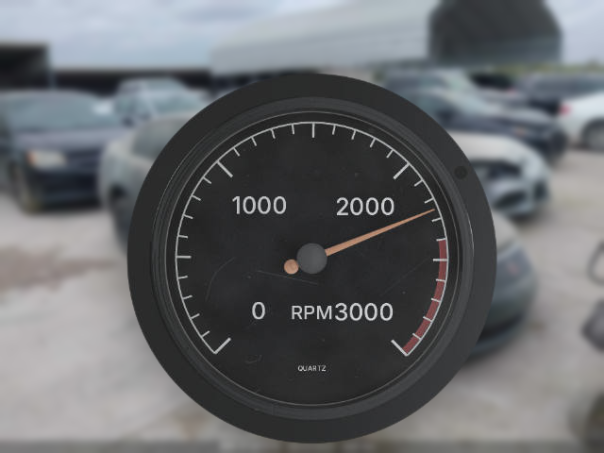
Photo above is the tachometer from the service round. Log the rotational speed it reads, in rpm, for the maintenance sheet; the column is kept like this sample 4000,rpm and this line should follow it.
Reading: 2250,rpm
